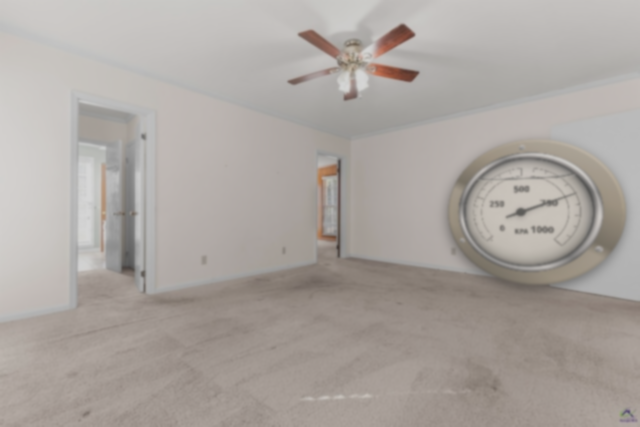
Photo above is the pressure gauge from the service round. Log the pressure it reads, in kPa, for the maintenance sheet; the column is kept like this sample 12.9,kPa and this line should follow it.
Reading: 750,kPa
